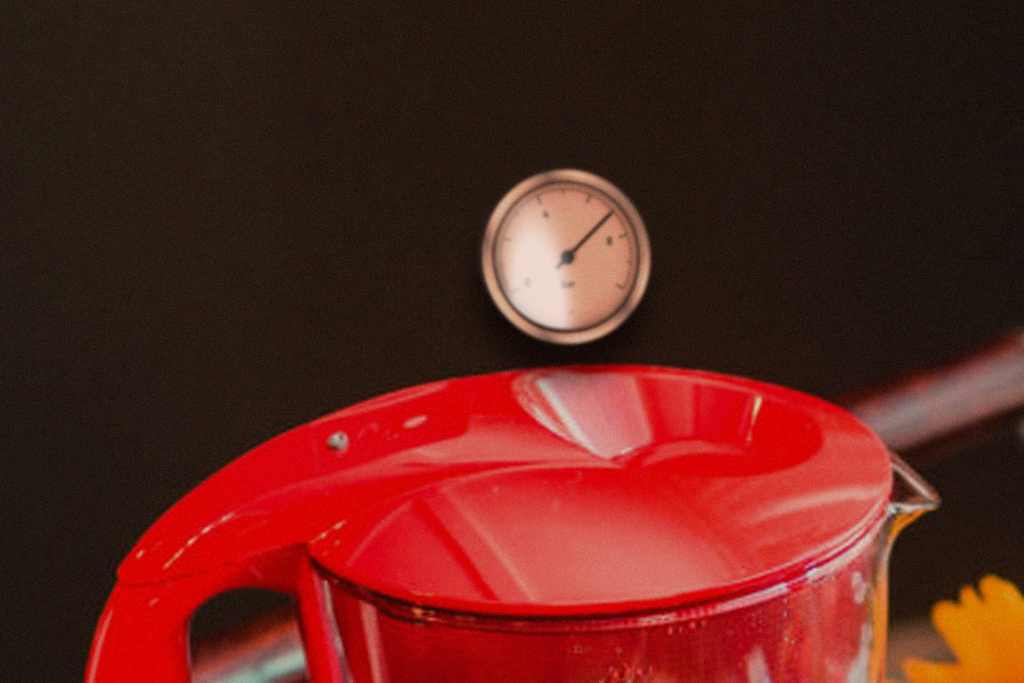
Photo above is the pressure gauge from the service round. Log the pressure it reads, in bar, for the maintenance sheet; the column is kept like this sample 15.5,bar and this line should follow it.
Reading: 7,bar
